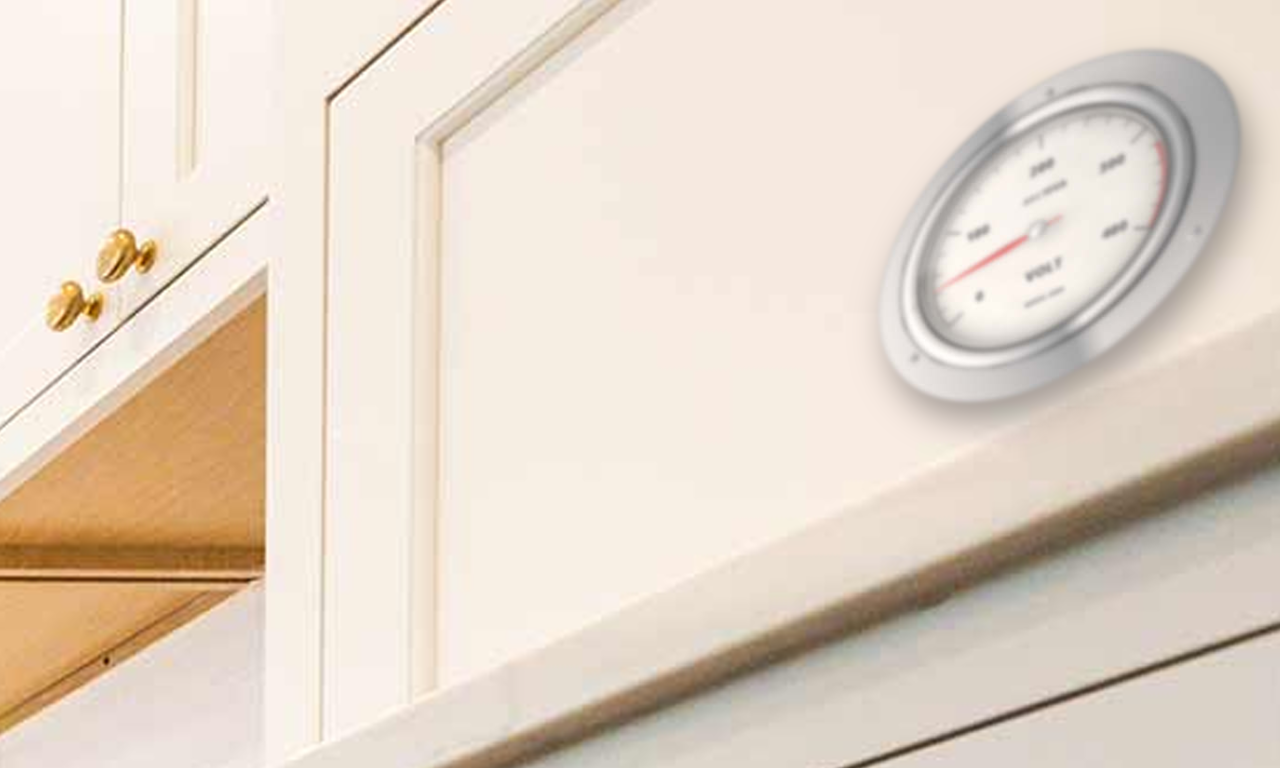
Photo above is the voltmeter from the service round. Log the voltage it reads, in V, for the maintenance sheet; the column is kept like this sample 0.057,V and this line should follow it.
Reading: 40,V
